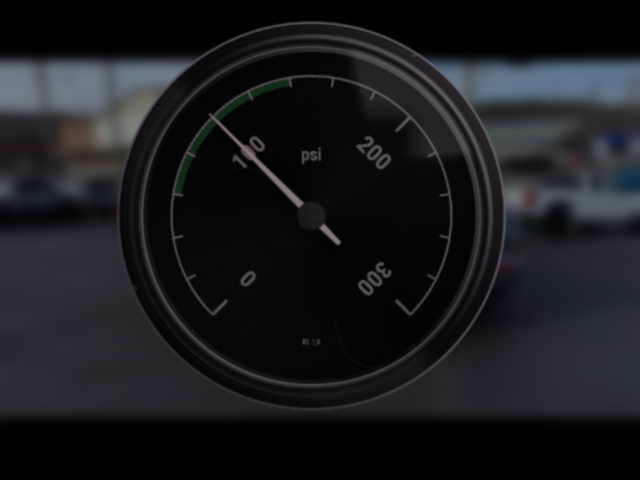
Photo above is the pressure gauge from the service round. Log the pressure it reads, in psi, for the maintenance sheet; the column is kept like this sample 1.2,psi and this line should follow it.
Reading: 100,psi
